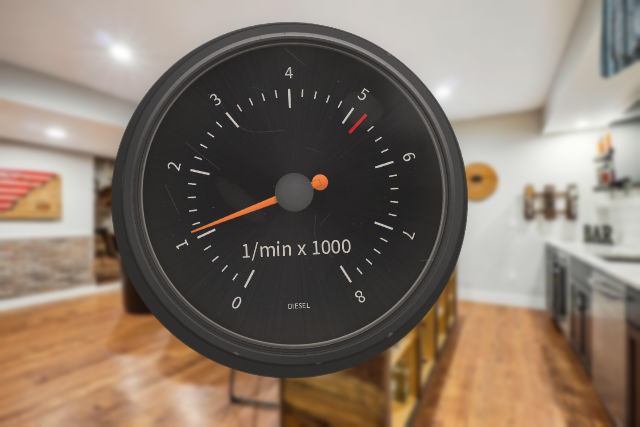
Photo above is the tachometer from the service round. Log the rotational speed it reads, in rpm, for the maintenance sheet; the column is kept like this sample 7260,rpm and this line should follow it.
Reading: 1100,rpm
